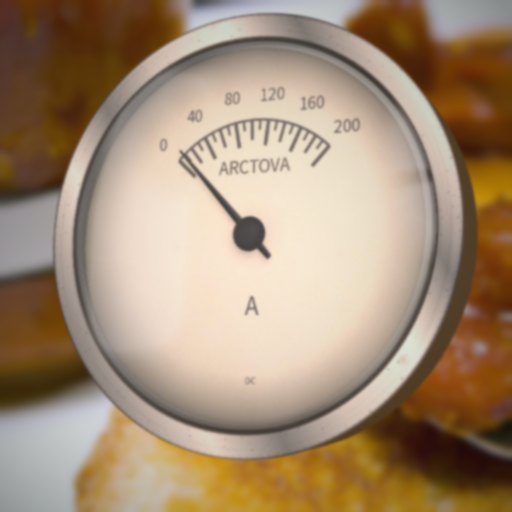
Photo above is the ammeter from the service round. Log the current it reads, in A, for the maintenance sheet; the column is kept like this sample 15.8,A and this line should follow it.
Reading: 10,A
